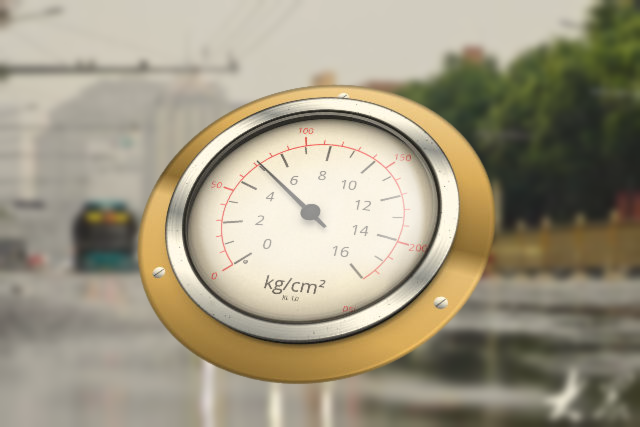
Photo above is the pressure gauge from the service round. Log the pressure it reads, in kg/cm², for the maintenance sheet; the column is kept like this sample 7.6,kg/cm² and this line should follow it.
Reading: 5,kg/cm²
